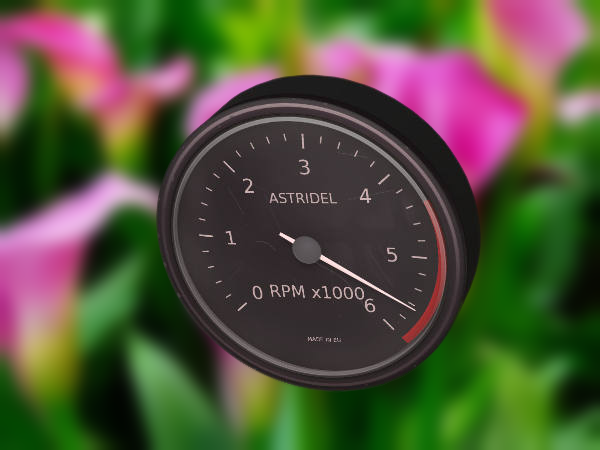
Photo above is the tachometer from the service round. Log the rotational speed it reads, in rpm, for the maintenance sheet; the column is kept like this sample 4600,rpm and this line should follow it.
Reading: 5600,rpm
